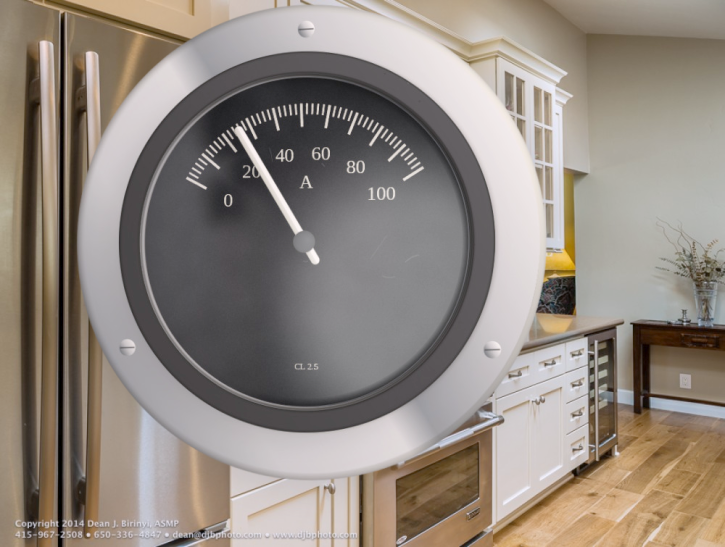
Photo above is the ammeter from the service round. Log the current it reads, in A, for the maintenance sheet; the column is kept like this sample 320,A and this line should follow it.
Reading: 26,A
